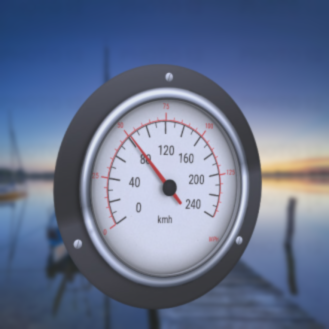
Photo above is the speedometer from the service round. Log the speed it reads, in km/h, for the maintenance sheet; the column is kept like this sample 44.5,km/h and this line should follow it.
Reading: 80,km/h
